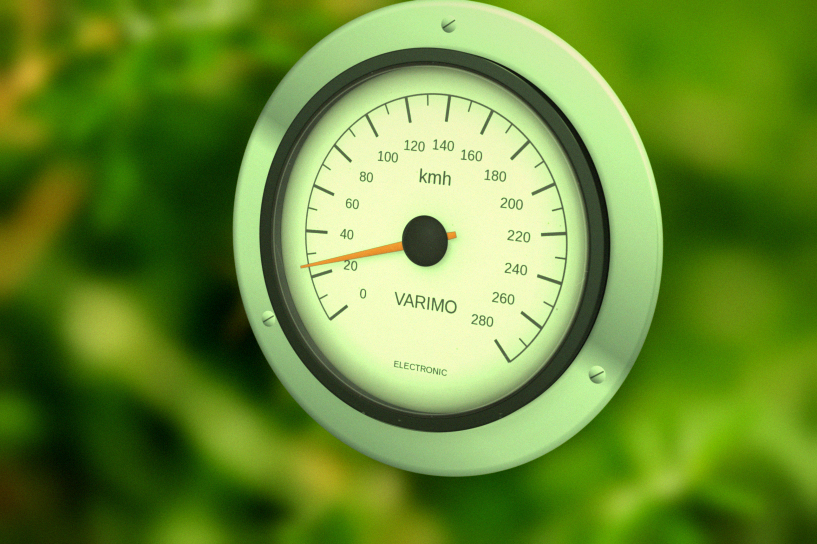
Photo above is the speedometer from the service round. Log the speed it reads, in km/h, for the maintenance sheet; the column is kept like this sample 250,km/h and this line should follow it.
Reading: 25,km/h
